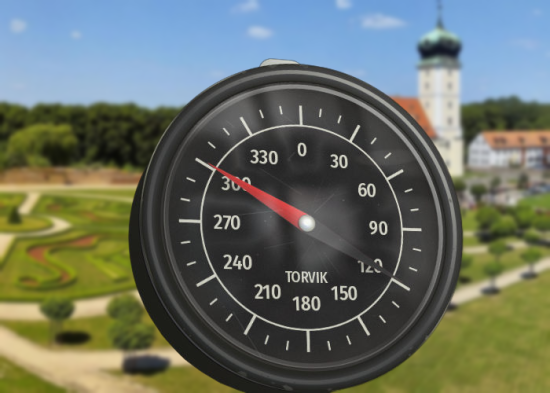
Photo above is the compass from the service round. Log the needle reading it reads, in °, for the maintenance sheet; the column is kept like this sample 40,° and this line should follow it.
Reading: 300,°
